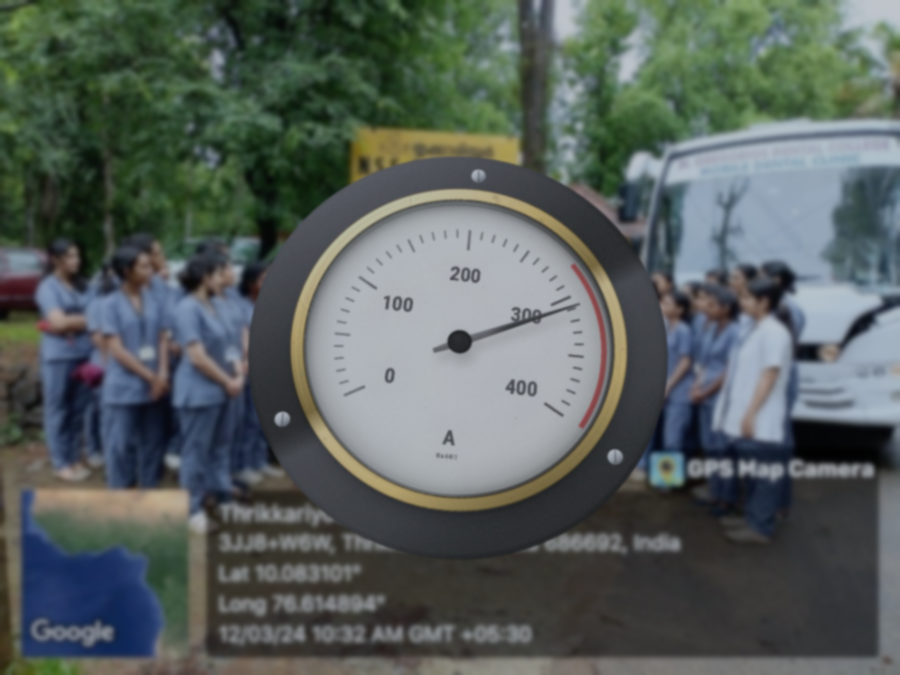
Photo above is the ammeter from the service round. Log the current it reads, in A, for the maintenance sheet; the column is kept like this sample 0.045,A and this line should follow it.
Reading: 310,A
